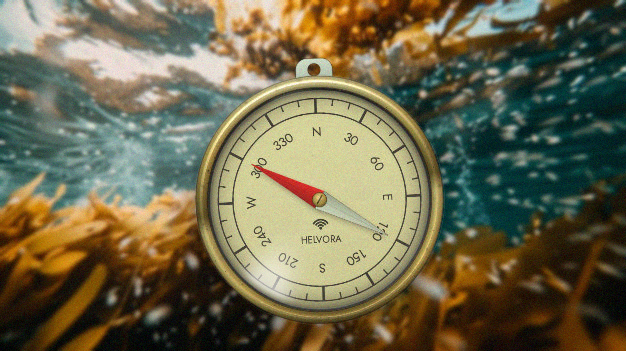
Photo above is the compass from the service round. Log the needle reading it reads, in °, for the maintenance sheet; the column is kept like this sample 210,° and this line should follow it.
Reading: 300,°
